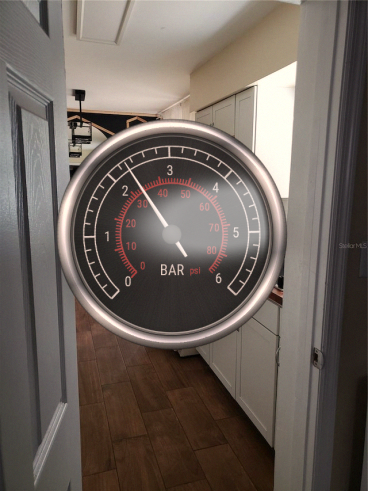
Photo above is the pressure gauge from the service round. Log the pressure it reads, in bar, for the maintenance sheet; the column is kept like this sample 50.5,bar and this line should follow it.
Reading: 2.3,bar
